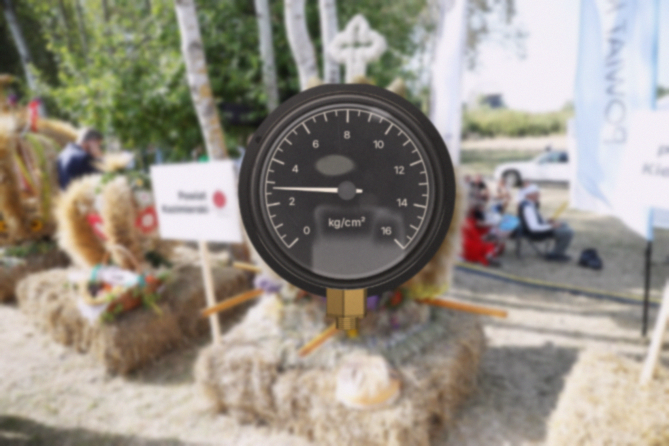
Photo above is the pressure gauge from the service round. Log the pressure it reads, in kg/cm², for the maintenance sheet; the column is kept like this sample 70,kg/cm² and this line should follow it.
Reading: 2.75,kg/cm²
